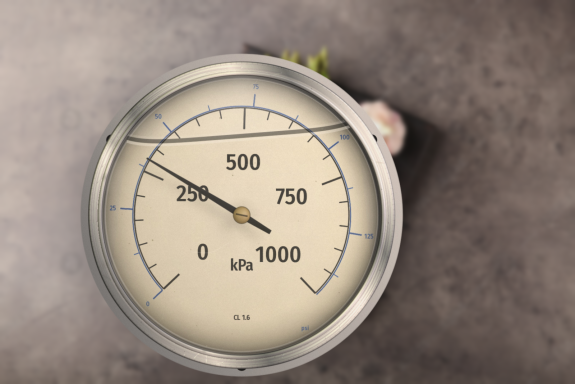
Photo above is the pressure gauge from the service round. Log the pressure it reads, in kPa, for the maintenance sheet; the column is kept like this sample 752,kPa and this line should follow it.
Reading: 275,kPa
